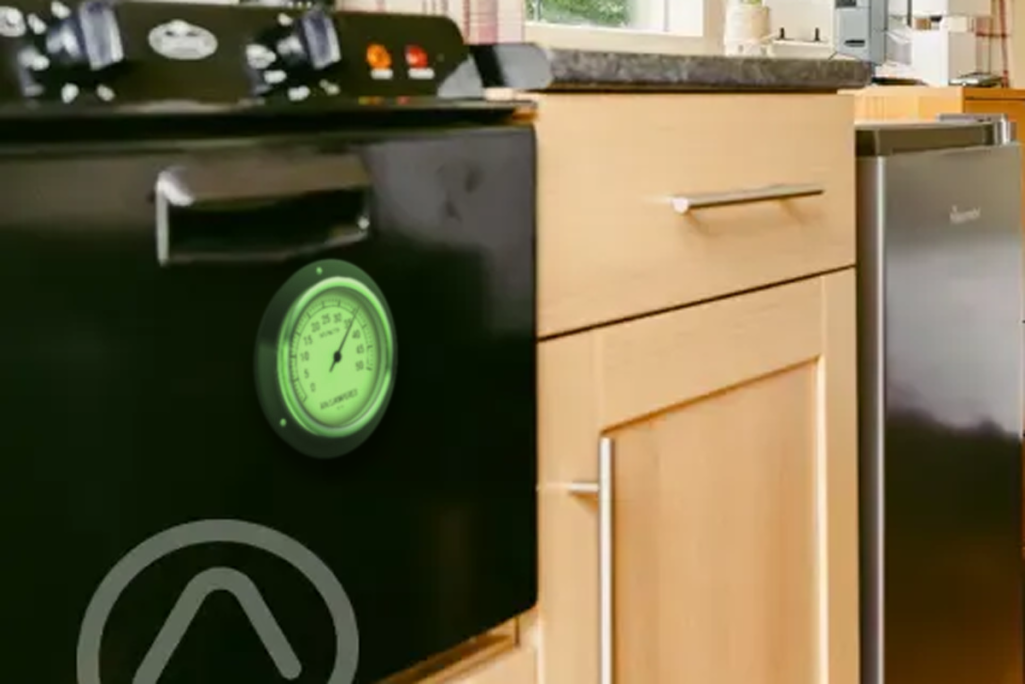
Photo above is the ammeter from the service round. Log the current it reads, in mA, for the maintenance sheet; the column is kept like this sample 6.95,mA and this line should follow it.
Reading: 35,mA
